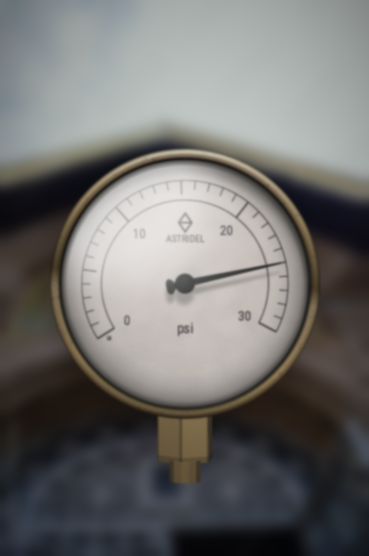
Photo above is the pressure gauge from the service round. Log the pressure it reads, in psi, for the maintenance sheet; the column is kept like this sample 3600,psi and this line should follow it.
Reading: 25,psi
